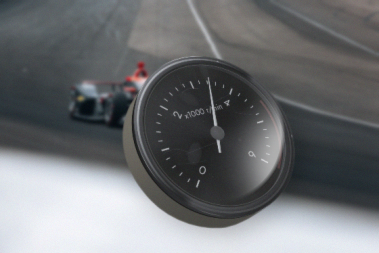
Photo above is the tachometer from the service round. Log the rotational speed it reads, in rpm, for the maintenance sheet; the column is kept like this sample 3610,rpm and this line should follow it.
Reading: 3400,rpm
